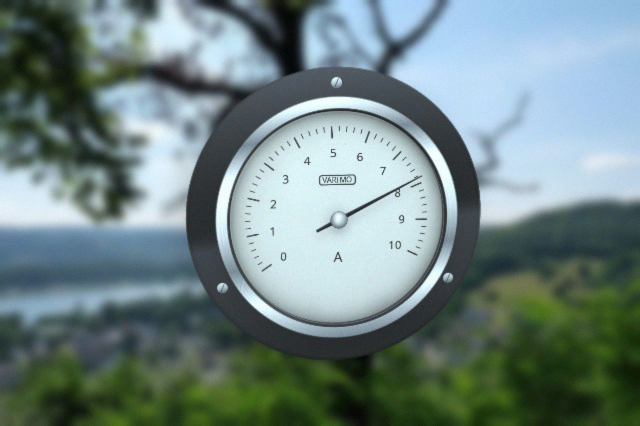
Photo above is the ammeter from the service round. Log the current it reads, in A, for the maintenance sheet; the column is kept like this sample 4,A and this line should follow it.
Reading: 7.8,A
